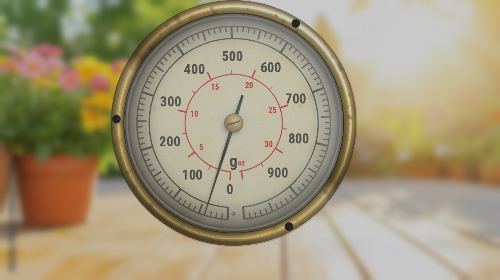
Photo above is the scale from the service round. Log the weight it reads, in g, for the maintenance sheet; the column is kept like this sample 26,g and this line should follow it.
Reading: 40,g
